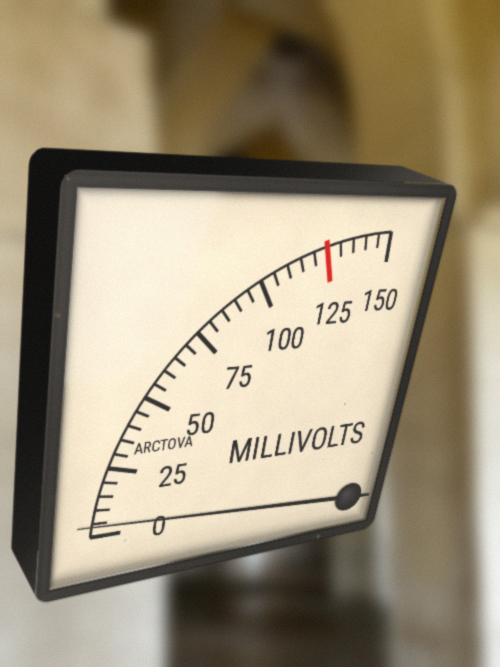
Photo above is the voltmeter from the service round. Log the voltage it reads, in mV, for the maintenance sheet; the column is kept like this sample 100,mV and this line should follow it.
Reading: 5,mV
